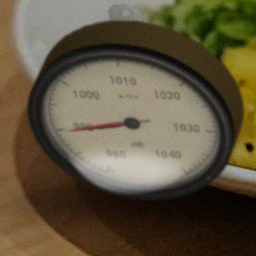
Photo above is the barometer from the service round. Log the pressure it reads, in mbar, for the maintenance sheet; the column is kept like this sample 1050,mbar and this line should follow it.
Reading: 990,mbar
